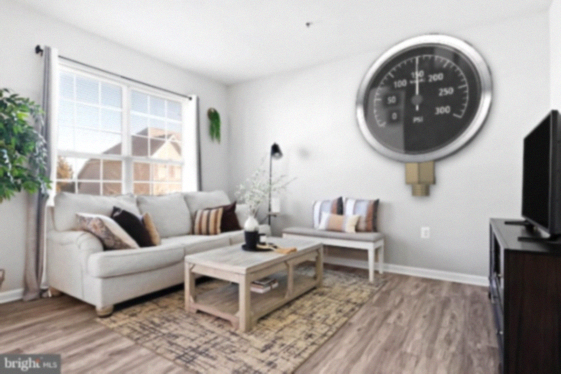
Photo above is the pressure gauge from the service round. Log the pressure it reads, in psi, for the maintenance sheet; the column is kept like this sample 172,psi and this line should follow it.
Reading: 150,psi
